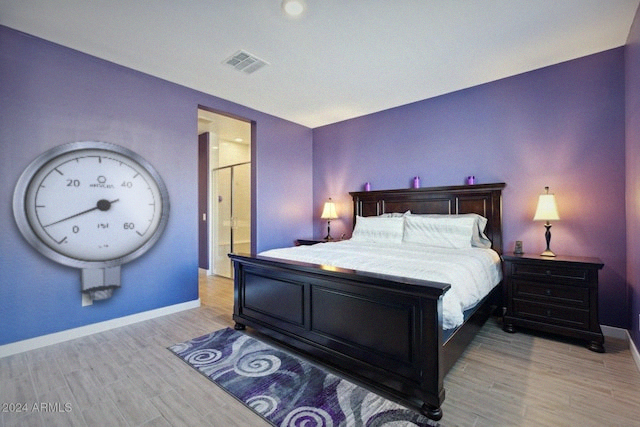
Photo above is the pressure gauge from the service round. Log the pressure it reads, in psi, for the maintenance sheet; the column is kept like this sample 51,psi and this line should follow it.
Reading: 5,psi
